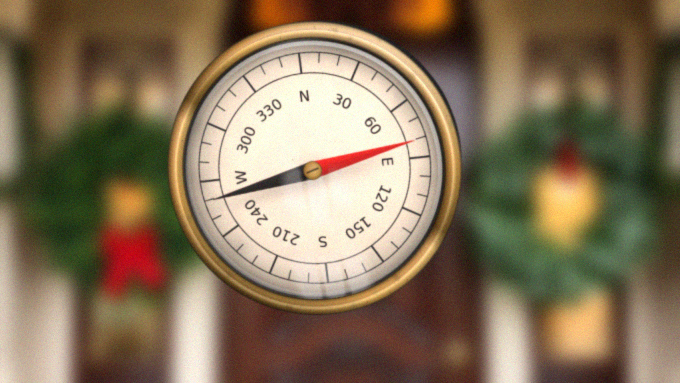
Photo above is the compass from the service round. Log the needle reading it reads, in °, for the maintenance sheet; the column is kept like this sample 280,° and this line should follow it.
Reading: 80,°
